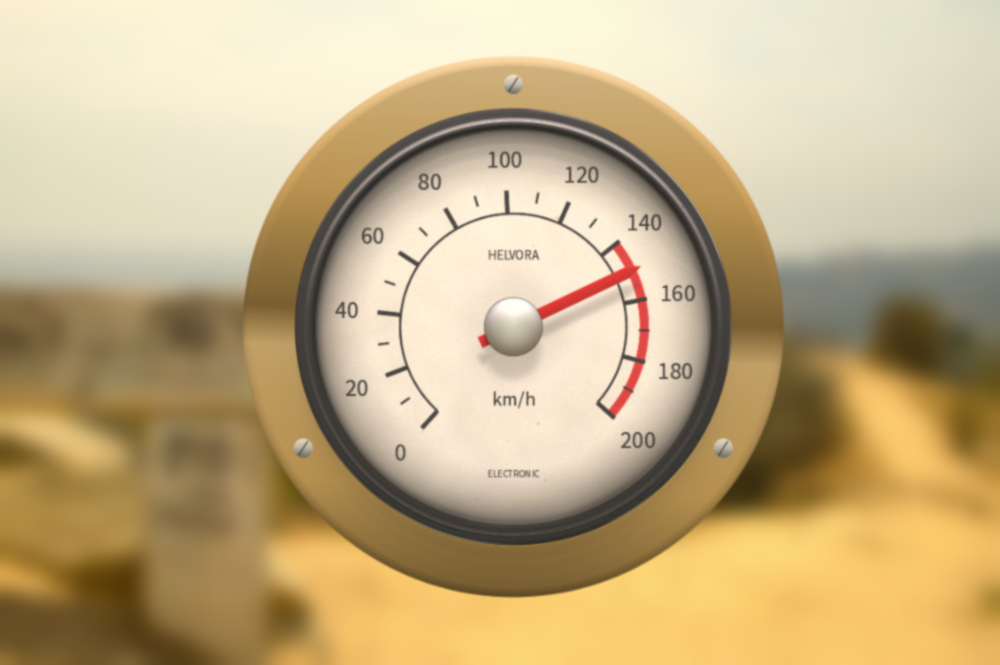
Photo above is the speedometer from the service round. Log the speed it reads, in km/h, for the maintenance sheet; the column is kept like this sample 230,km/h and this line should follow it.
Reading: 150,km/h
